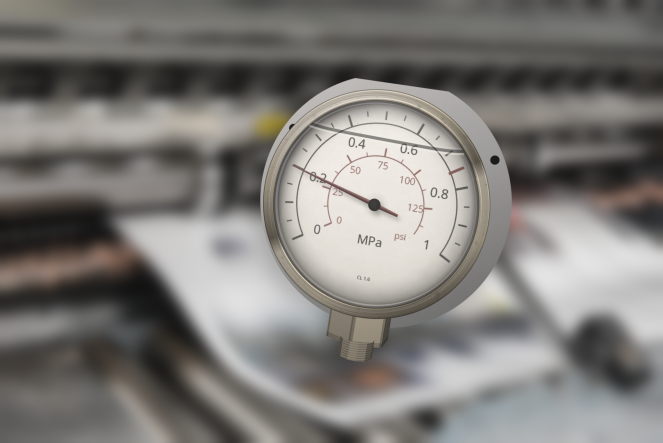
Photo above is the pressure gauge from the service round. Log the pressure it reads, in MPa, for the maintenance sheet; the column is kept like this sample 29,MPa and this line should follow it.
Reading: 0.2,MPa
